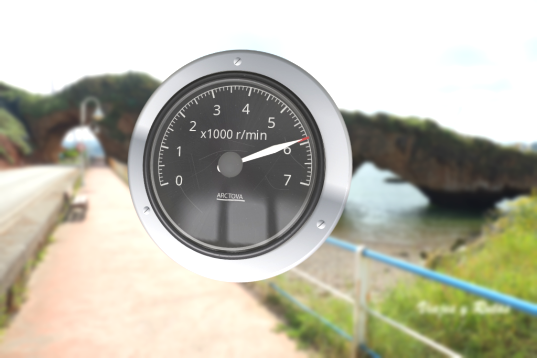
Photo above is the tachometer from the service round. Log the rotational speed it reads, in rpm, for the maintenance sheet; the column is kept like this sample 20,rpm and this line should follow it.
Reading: 5900,rpm
